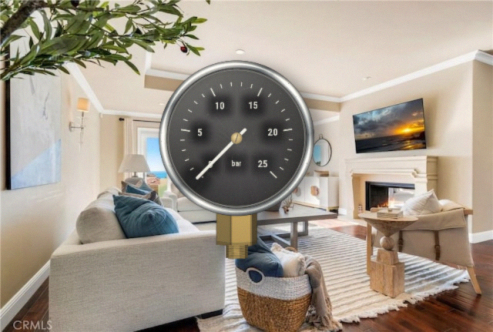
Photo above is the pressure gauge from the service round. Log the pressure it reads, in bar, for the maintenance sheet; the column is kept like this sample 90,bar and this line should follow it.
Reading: 0,bar
